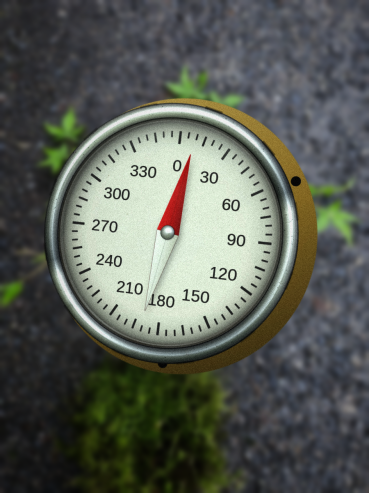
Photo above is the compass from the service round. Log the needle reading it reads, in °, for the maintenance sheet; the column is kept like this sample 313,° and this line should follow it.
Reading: 10,°
